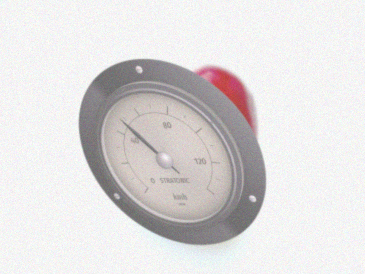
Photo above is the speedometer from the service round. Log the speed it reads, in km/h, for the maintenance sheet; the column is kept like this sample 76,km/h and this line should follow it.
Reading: 50,km/h
